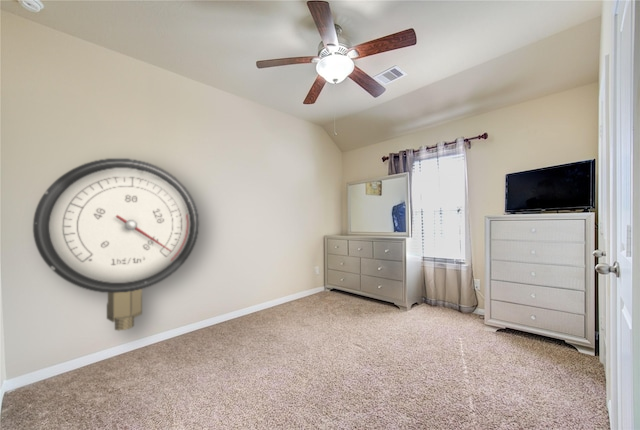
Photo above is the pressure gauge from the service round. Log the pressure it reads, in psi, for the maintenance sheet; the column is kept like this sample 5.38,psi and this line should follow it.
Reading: 155,psi
